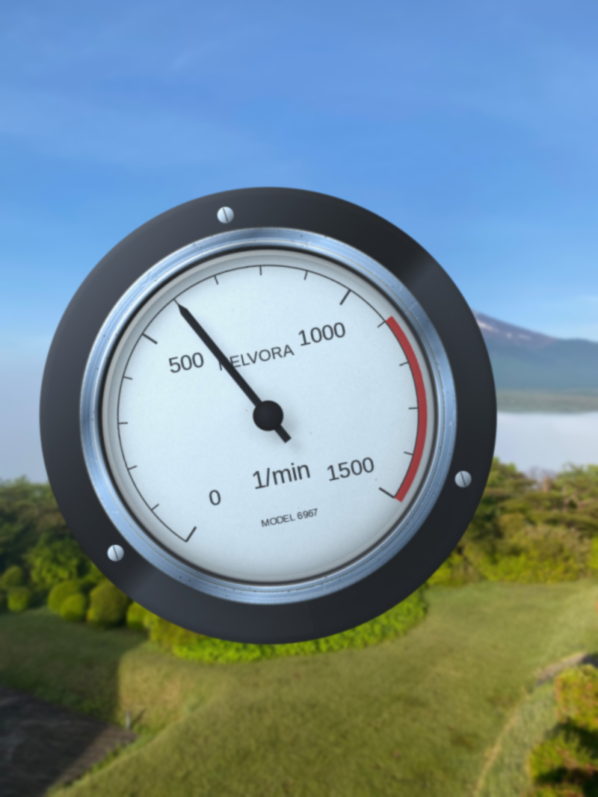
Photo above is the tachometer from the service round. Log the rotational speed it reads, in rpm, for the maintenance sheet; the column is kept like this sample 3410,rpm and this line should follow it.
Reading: 600,rpm
